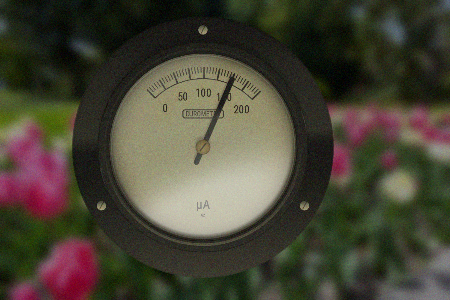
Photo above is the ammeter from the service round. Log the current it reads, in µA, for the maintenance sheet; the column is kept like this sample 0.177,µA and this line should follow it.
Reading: 150,µA
